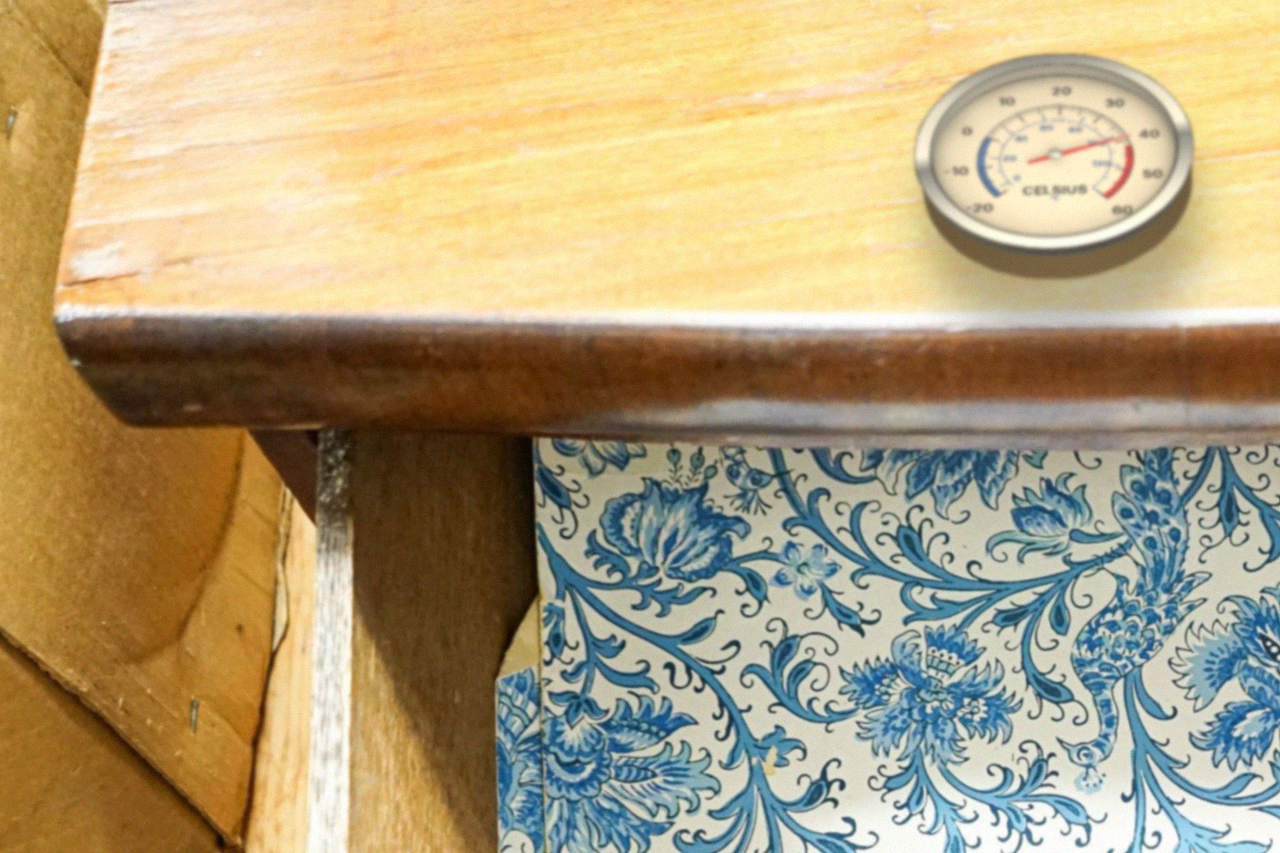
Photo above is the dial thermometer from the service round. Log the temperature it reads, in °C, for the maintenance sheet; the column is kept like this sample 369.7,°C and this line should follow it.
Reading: 40,°C
